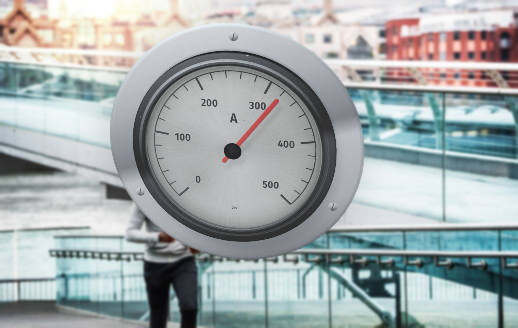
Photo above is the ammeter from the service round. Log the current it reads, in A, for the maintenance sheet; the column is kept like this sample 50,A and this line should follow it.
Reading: 320,A
